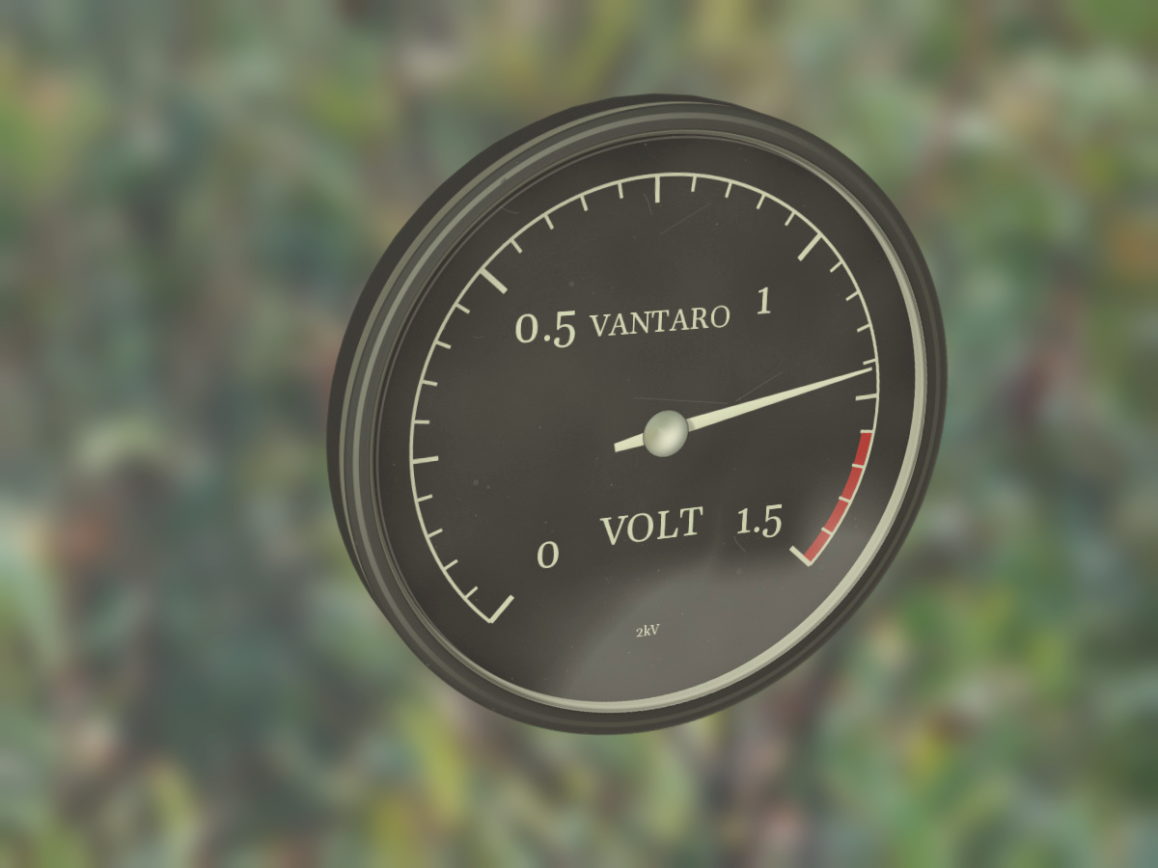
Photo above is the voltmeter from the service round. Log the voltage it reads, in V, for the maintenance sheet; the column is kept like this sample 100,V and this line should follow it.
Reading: 1.2,V
